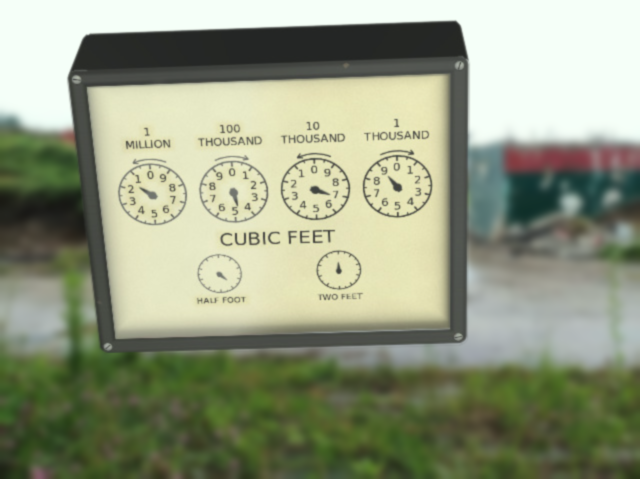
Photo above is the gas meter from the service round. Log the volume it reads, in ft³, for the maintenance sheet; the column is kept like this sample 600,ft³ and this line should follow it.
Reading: 146900,ft³
